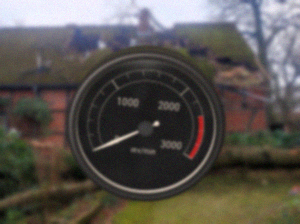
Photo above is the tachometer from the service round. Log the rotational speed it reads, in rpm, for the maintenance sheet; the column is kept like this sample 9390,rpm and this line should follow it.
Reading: 0,rpm
